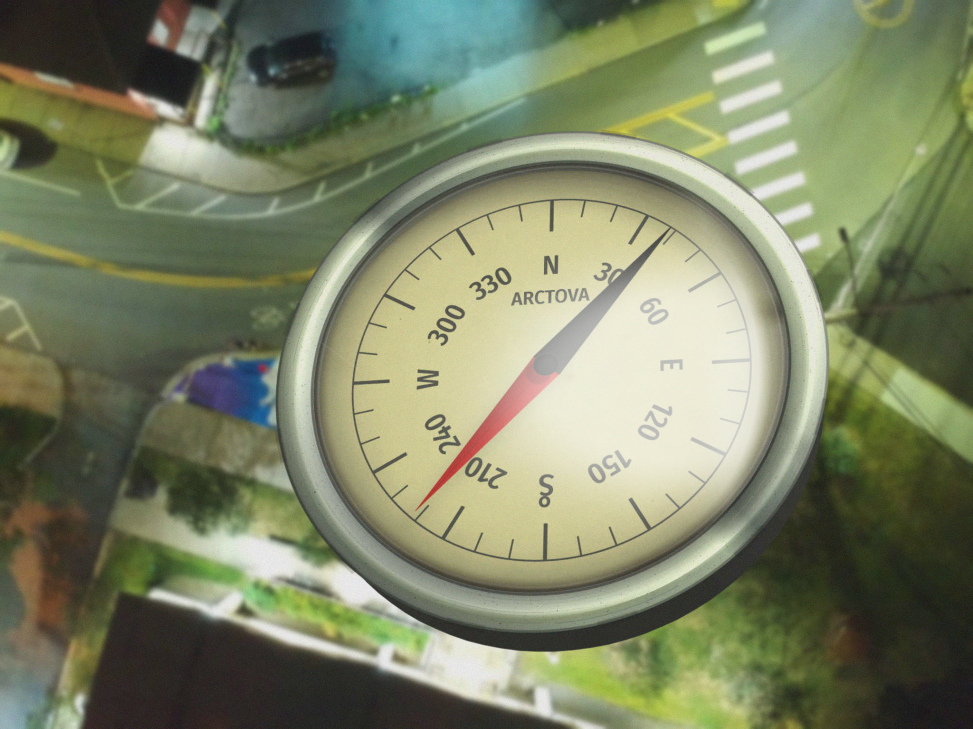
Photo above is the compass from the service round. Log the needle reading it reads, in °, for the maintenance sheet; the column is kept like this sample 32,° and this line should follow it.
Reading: 220,°
